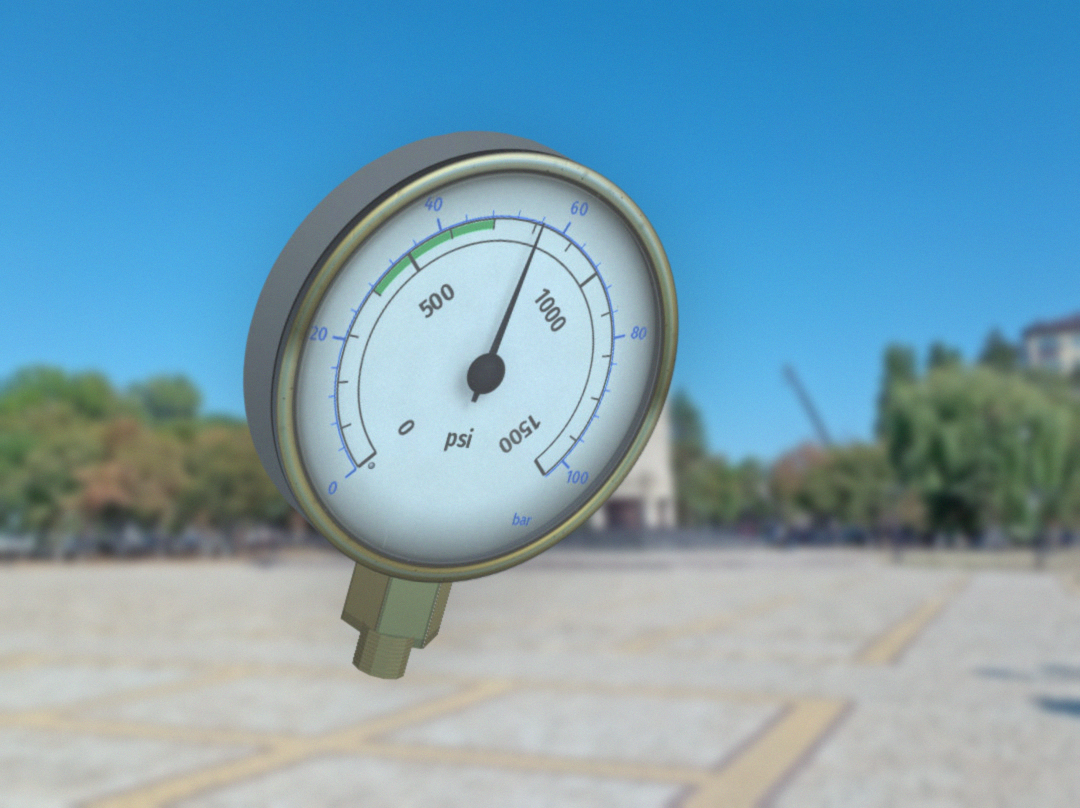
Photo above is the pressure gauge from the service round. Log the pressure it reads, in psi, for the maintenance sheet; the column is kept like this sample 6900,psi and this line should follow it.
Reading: 800,psi
